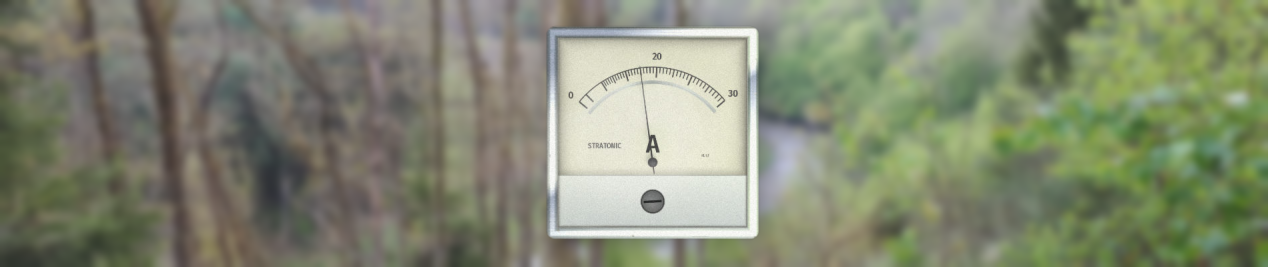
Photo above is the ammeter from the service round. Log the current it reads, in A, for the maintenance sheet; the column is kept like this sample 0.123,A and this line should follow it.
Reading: 17.5,A
